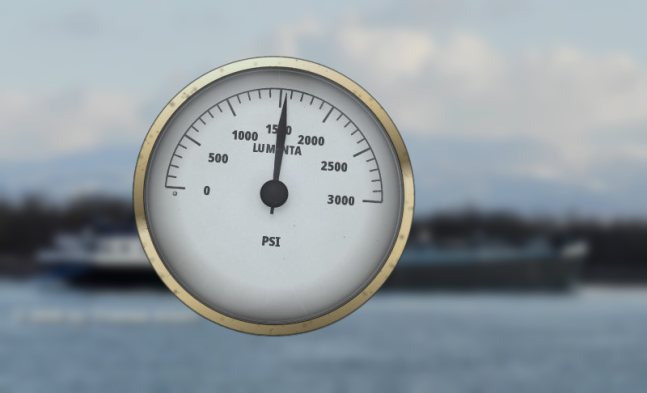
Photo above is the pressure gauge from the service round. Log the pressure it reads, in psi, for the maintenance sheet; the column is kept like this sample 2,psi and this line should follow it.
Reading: 1550,psi
